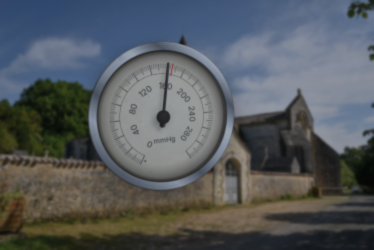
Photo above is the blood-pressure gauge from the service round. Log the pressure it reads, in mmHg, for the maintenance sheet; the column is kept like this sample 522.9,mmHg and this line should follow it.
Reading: 160,mmHg
